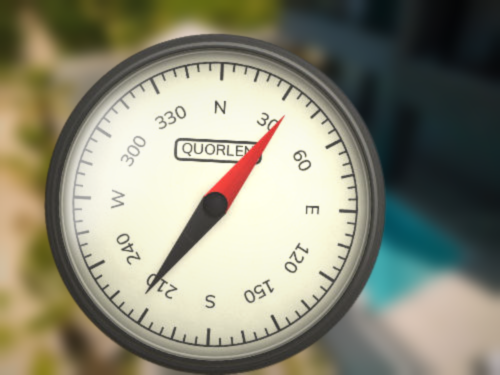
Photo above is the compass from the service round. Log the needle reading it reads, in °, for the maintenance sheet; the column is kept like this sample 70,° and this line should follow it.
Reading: 35,°
